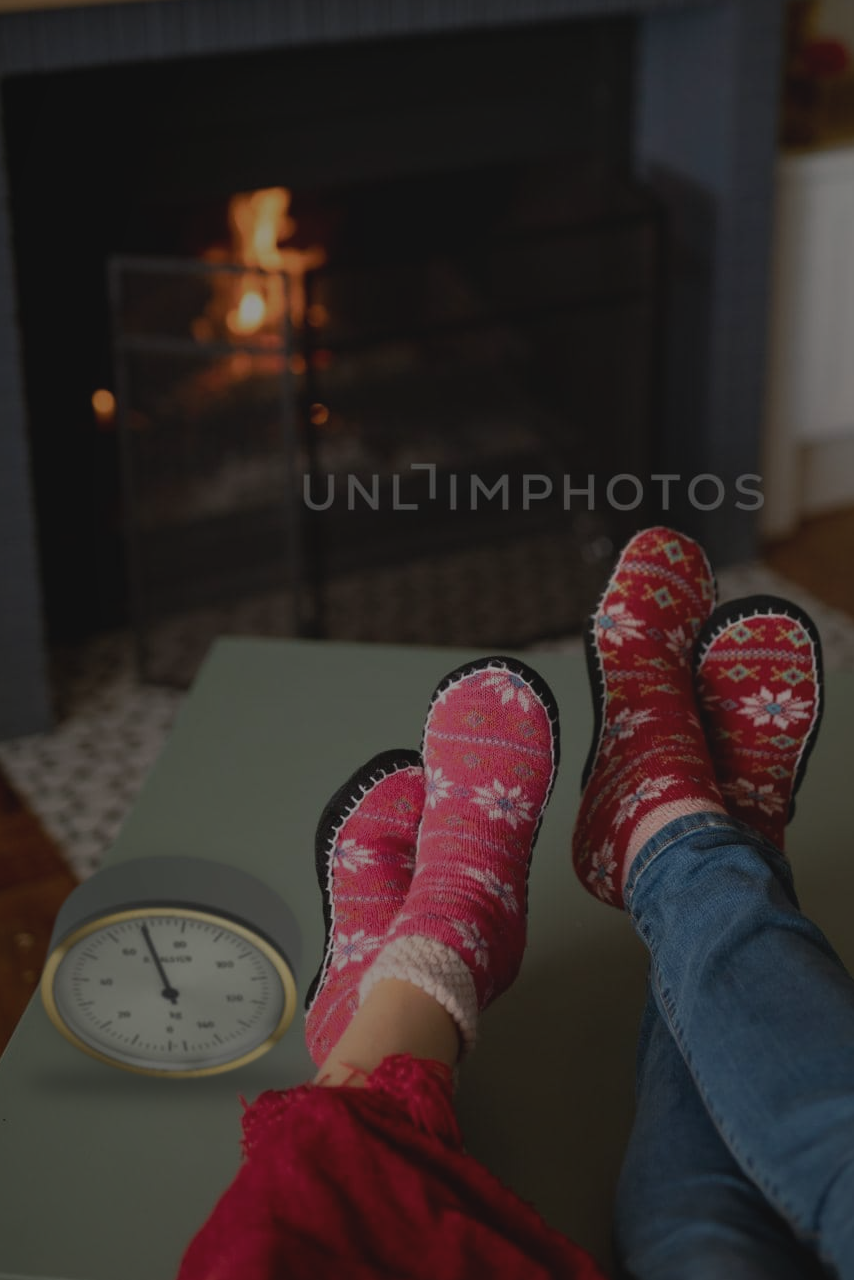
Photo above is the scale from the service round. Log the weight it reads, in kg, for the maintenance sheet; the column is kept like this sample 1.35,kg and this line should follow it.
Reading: 70,kg
